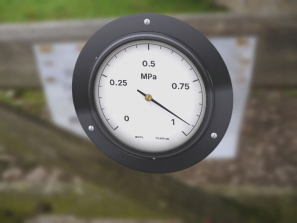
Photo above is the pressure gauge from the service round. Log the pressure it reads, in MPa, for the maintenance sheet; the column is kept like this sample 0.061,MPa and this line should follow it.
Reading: 0.95,MPa
